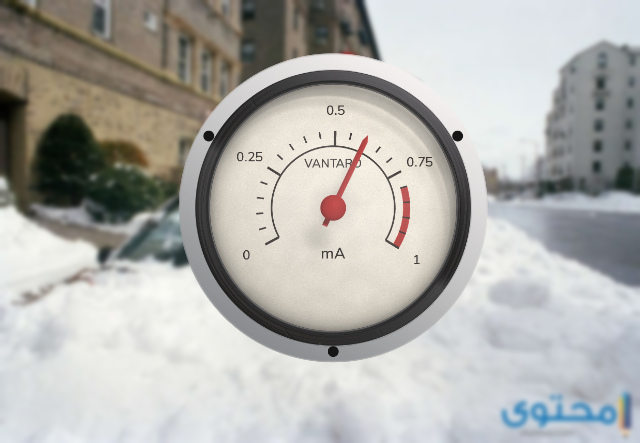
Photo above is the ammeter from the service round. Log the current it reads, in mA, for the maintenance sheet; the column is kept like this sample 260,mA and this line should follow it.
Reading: 0.6,mA
